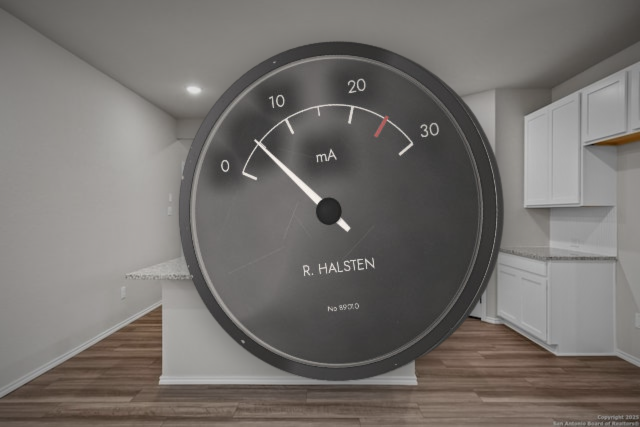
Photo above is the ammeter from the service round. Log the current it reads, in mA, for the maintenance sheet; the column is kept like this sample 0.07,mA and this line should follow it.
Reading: 5,mA
